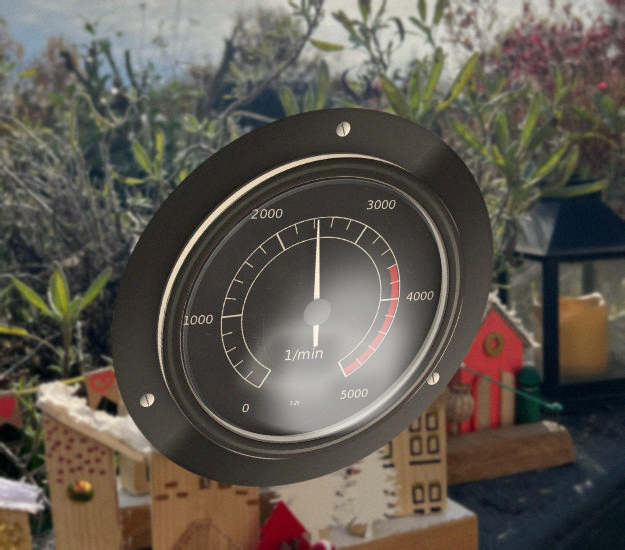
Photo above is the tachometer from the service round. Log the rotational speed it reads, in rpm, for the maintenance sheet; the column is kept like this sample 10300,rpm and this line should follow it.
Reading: 2400,rpm
